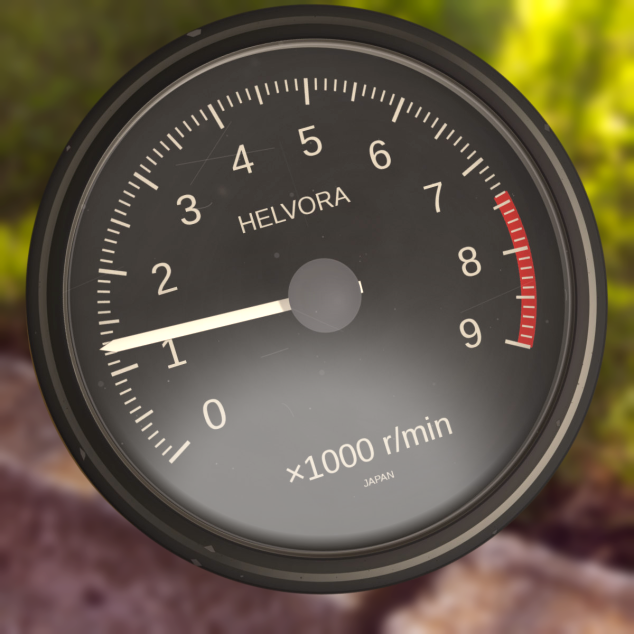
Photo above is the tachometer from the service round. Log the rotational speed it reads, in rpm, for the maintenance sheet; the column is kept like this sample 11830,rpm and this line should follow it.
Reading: 1250,rpm
